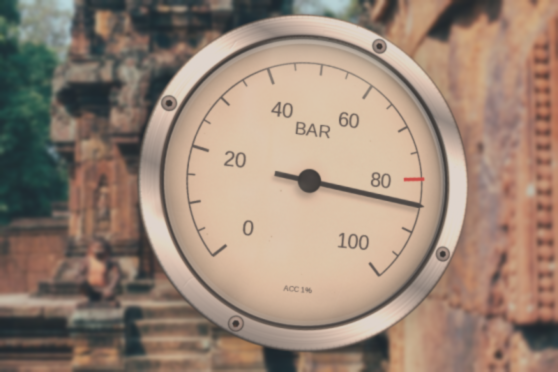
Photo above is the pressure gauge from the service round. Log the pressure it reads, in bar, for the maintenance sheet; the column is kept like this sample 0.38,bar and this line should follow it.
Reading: 85,bar
